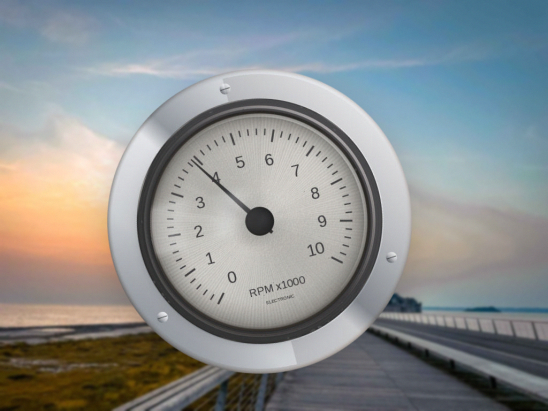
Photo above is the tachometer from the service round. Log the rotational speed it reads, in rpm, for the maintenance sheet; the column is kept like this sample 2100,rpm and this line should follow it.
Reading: 3900,rpm
